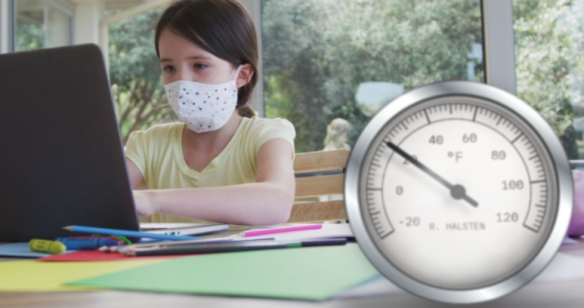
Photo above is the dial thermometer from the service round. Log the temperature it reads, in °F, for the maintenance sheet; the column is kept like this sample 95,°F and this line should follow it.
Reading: 20,°F
